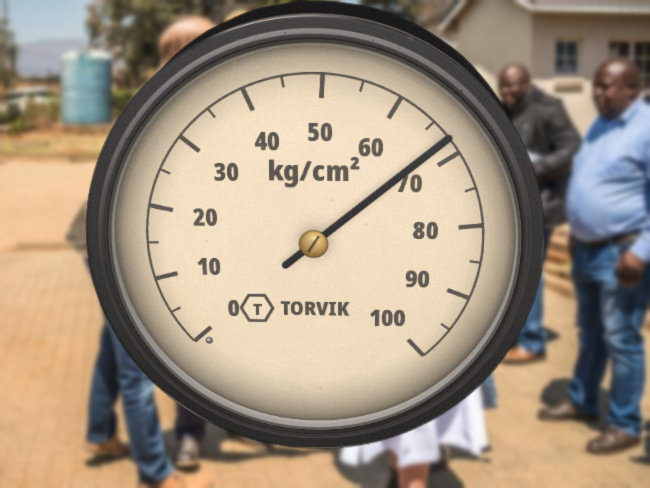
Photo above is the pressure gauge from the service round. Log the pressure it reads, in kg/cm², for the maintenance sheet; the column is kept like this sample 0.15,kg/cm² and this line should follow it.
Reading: 67.5,kg/cm²
